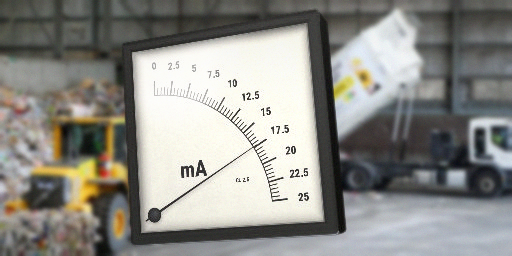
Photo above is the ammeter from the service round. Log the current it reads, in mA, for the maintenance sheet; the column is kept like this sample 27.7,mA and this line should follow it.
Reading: 17.5,mA
